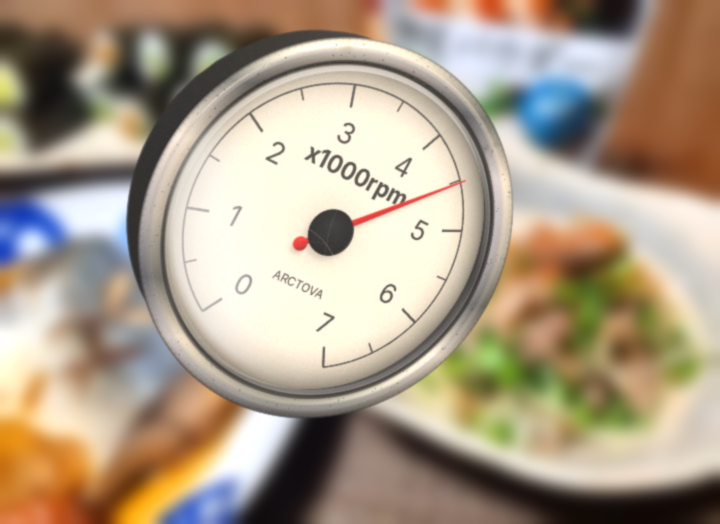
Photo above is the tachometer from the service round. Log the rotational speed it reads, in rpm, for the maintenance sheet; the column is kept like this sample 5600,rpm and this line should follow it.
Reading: 4500,rpm
